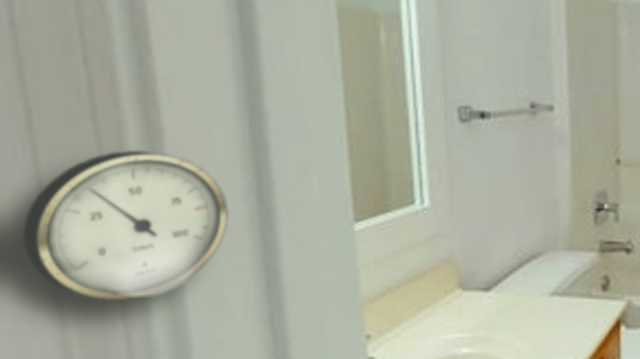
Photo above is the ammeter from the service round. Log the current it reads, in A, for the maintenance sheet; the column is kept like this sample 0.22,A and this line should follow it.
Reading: 35,A
